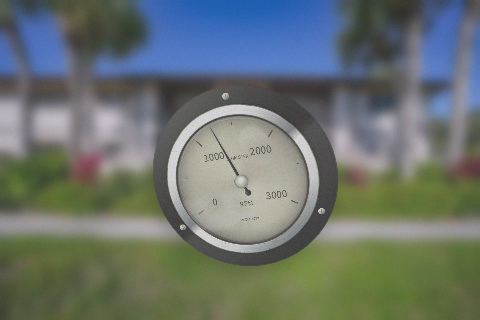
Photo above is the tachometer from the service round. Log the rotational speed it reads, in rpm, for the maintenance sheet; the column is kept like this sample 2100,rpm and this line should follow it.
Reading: 1250,rpm
